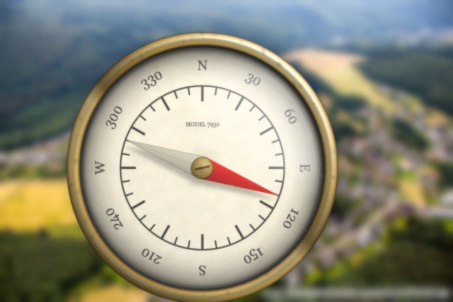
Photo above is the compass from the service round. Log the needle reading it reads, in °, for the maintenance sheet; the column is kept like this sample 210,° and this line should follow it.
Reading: 110,°
